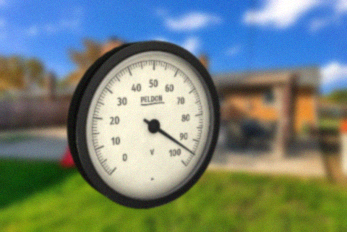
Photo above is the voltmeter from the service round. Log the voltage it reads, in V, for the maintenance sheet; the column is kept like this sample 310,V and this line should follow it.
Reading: 95,V
